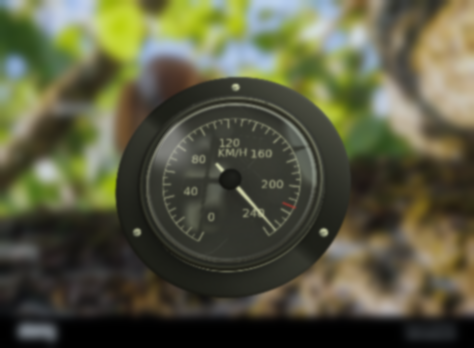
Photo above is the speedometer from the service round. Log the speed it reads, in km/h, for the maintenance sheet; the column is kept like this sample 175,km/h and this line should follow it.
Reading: 235,km/h
